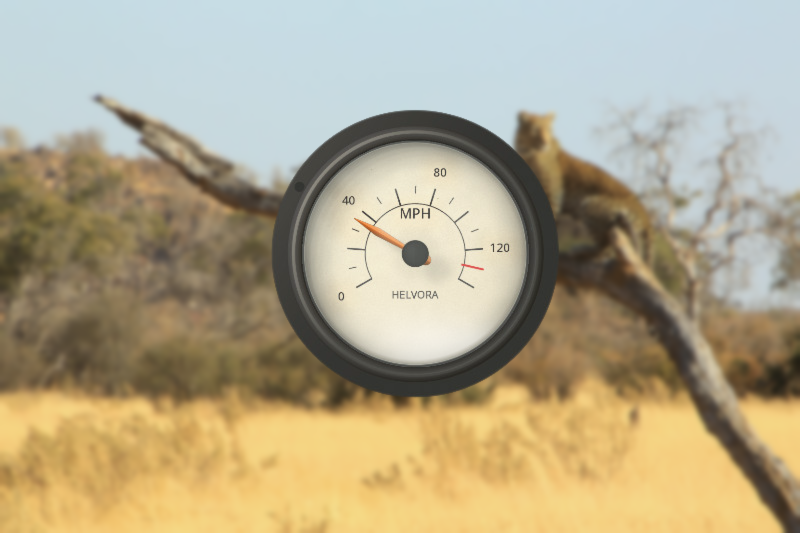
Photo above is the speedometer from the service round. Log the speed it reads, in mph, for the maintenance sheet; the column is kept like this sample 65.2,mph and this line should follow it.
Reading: 35,mph
